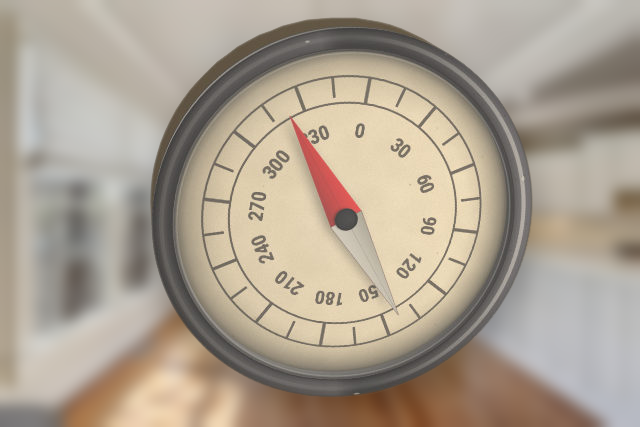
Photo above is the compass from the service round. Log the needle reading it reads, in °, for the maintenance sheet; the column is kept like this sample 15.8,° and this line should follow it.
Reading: 322.5,°
